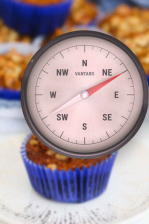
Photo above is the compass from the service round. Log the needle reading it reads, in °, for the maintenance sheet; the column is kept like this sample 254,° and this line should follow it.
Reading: 60,°
